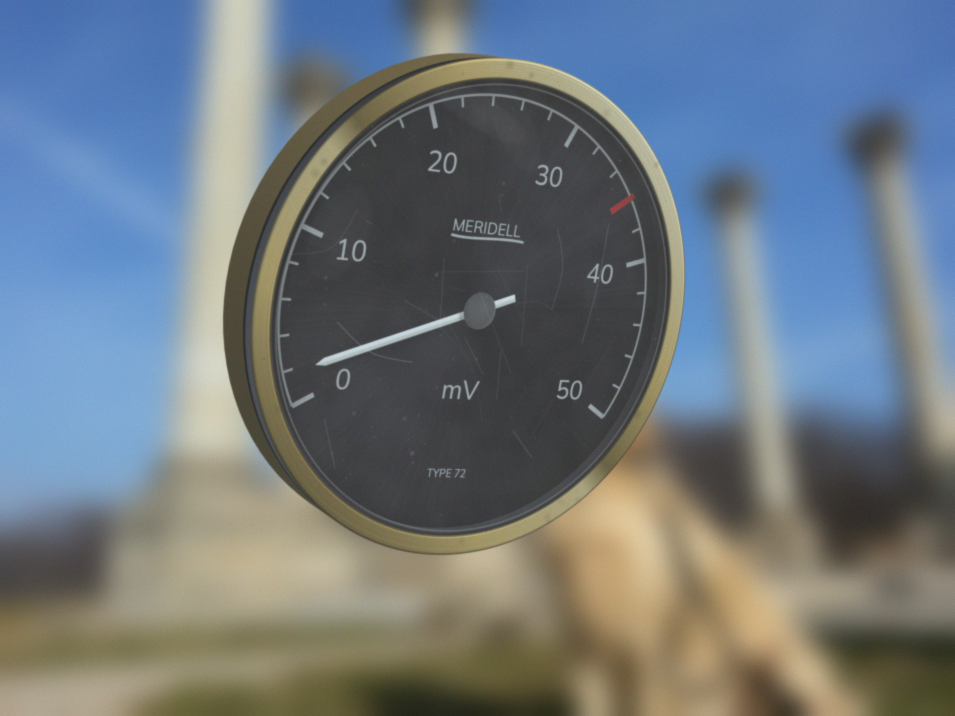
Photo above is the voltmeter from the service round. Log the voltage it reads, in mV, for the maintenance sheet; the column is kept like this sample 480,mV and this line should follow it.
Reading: 2,mV
